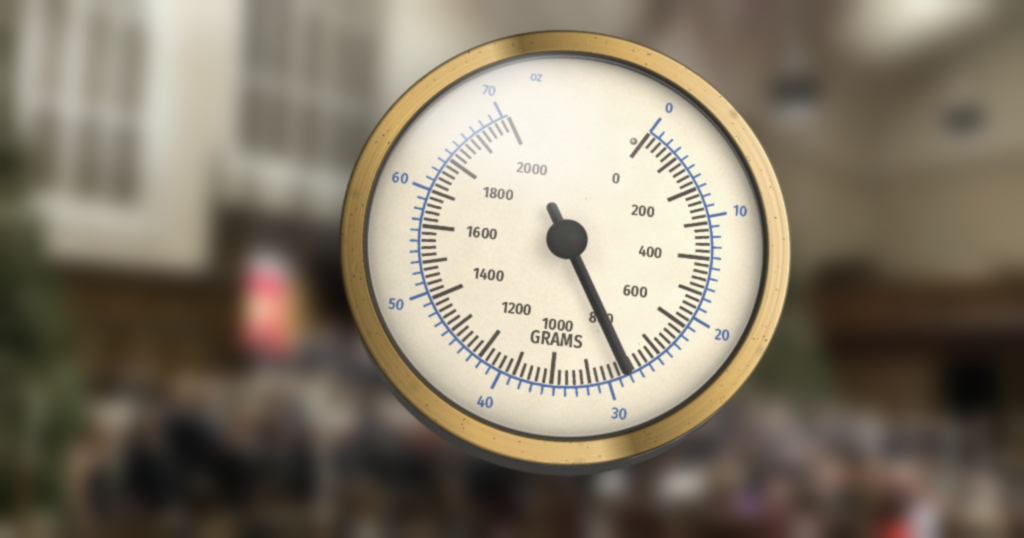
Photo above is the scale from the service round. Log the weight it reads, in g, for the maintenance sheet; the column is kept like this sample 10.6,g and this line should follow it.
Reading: 800,g
